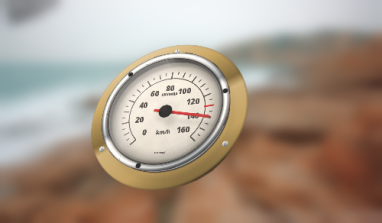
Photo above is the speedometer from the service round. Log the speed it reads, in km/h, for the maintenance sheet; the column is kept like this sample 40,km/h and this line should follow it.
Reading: 140,km/h
